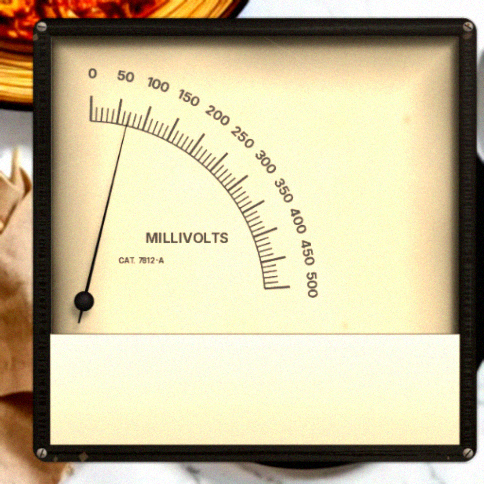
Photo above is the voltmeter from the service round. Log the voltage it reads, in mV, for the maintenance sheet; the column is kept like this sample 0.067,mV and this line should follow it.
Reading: 70,mV
